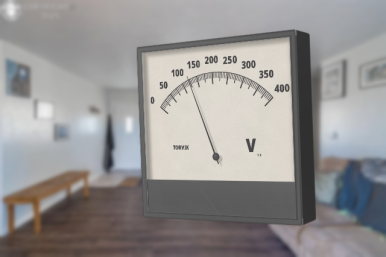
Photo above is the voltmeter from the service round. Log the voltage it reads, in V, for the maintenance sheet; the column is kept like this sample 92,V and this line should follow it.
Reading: 125,V
